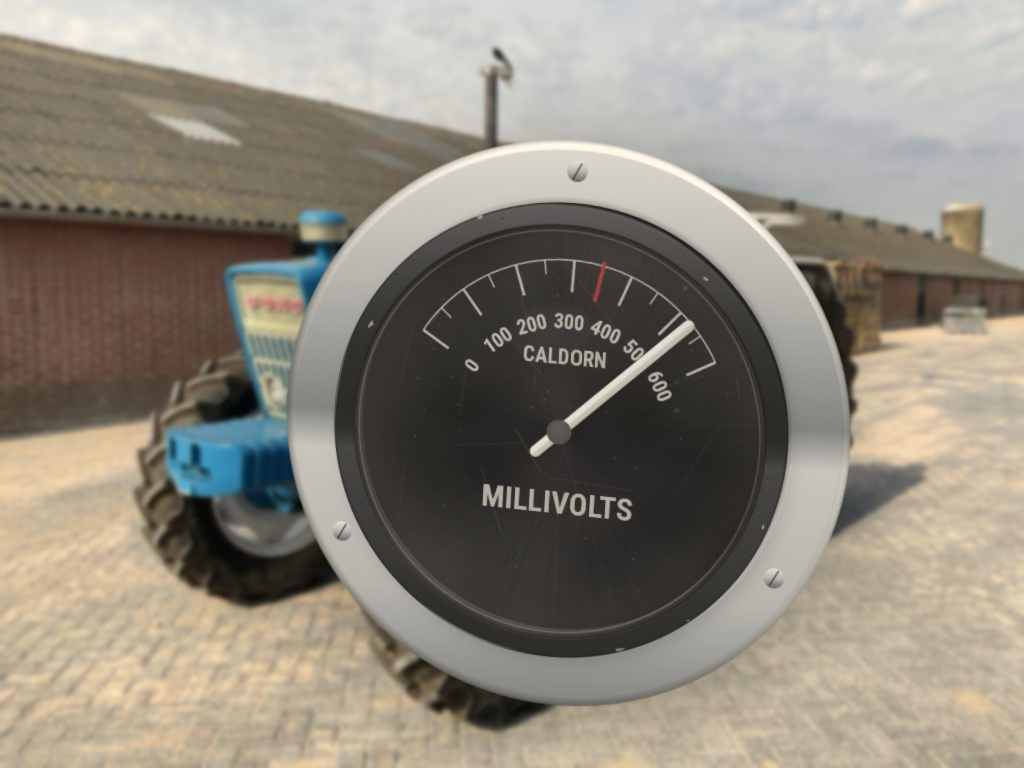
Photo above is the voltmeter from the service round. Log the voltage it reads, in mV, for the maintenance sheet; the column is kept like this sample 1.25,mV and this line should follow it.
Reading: 525,mV
